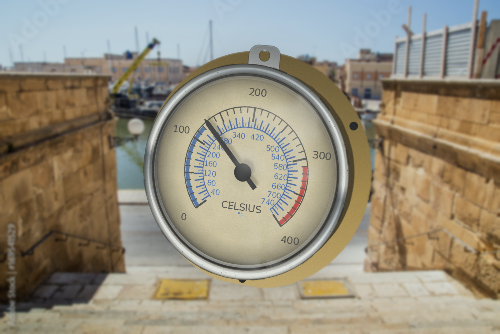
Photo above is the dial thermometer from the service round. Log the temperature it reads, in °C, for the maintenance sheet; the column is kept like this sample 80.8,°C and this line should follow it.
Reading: 130,°C
